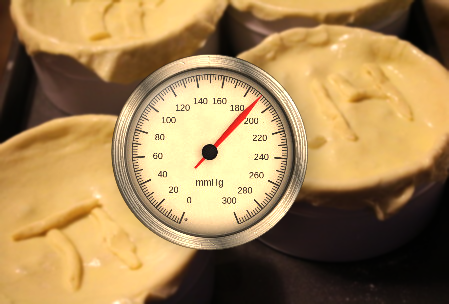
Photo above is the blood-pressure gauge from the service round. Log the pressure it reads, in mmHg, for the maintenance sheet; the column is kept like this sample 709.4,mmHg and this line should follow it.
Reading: 190,mmHg
